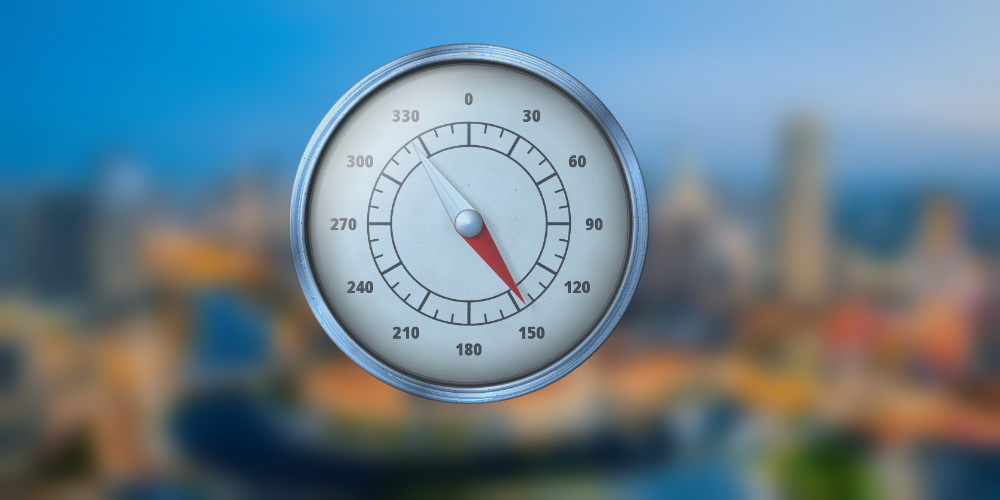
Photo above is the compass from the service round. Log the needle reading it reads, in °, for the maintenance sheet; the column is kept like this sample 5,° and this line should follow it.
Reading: 145,°
